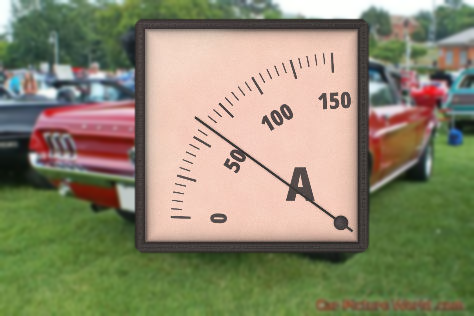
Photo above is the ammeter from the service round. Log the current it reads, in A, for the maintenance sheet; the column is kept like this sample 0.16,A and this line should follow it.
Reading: 60,A
